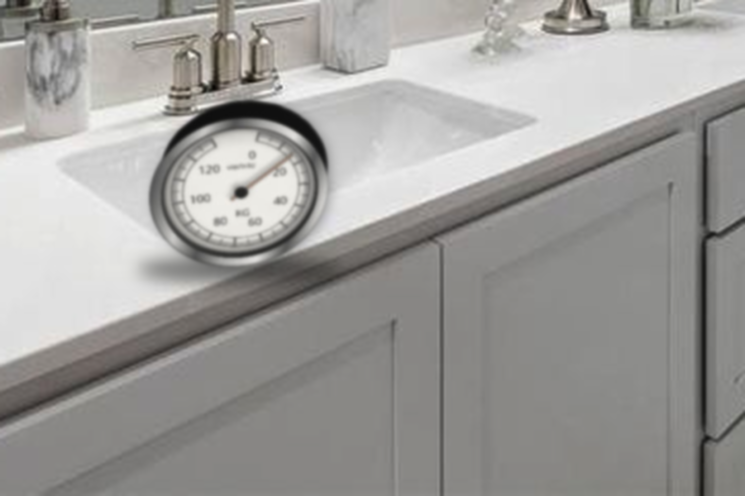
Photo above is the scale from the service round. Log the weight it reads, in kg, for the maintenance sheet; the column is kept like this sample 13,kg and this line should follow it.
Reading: 15,kg
